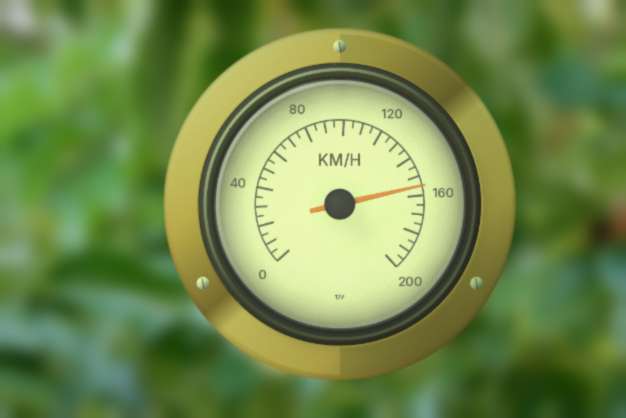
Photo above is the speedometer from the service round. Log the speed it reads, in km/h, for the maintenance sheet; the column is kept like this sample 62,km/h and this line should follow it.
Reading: 155,km/h
